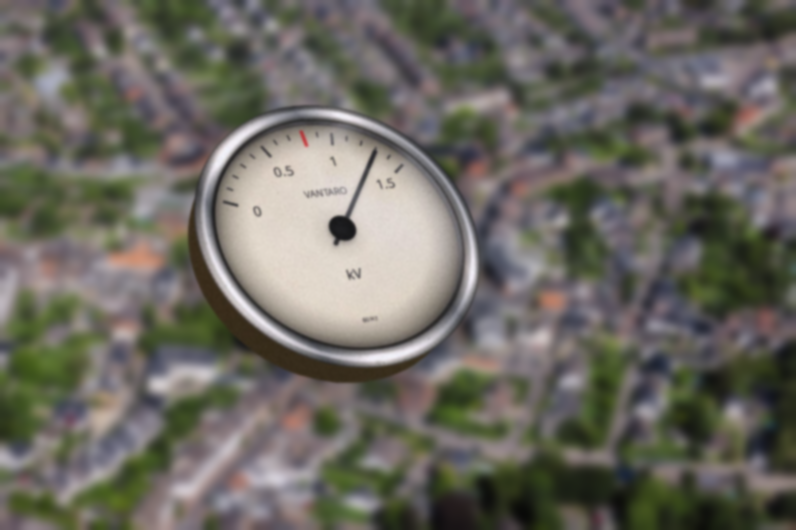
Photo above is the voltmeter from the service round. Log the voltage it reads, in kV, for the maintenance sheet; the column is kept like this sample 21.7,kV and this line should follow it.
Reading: 1.3,kV
